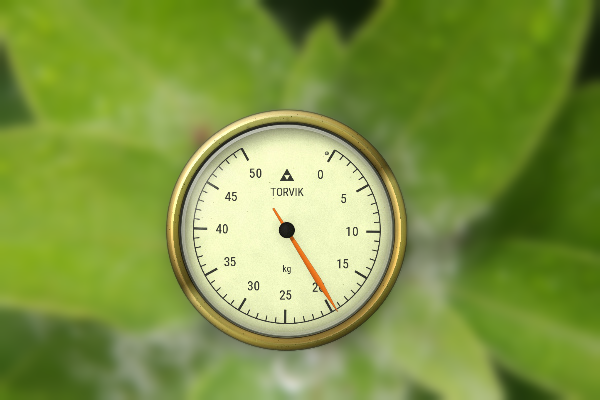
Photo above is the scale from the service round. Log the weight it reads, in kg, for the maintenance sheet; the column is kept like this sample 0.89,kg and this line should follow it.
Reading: 19.5,kg
